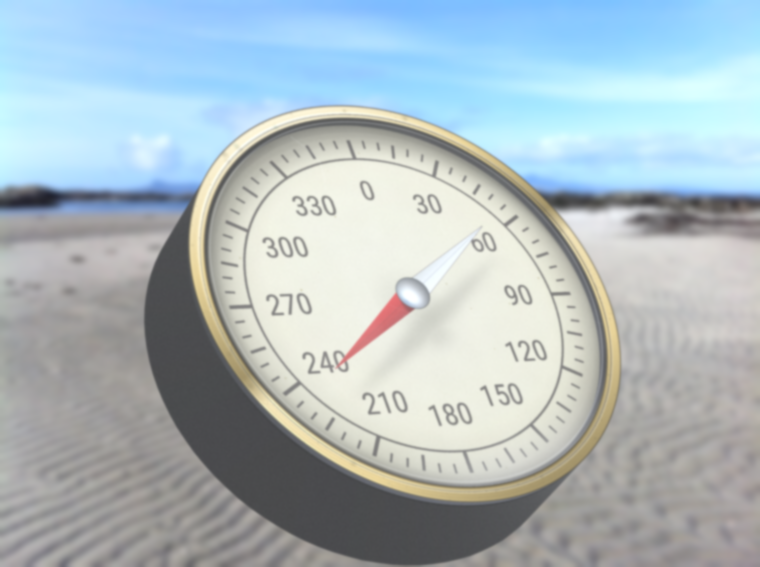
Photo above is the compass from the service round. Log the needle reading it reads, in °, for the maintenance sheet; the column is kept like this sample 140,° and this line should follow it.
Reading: 235,°
